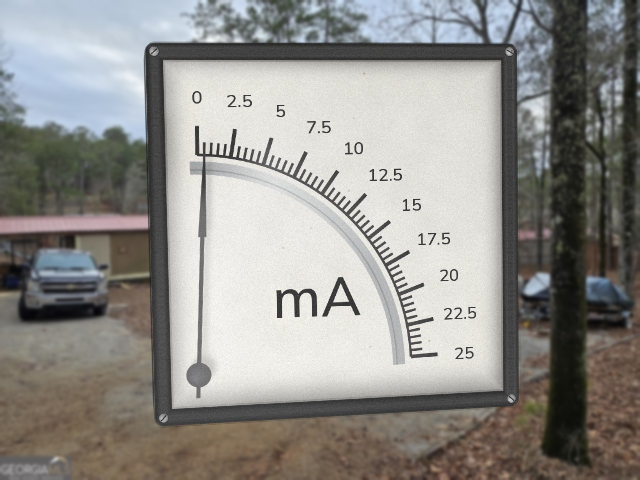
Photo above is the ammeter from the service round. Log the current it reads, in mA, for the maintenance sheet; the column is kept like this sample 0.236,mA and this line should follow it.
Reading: 0.5,mA
